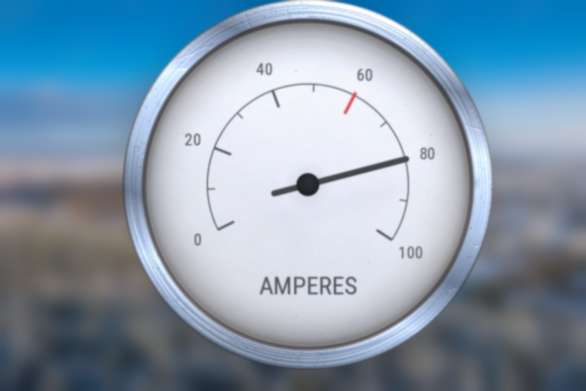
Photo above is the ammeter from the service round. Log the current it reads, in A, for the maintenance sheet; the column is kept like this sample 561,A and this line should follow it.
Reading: 80,A
